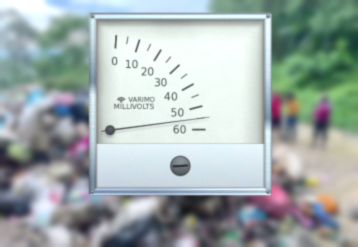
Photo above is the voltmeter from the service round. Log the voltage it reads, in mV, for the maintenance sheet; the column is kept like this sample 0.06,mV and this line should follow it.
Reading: 55,mV
